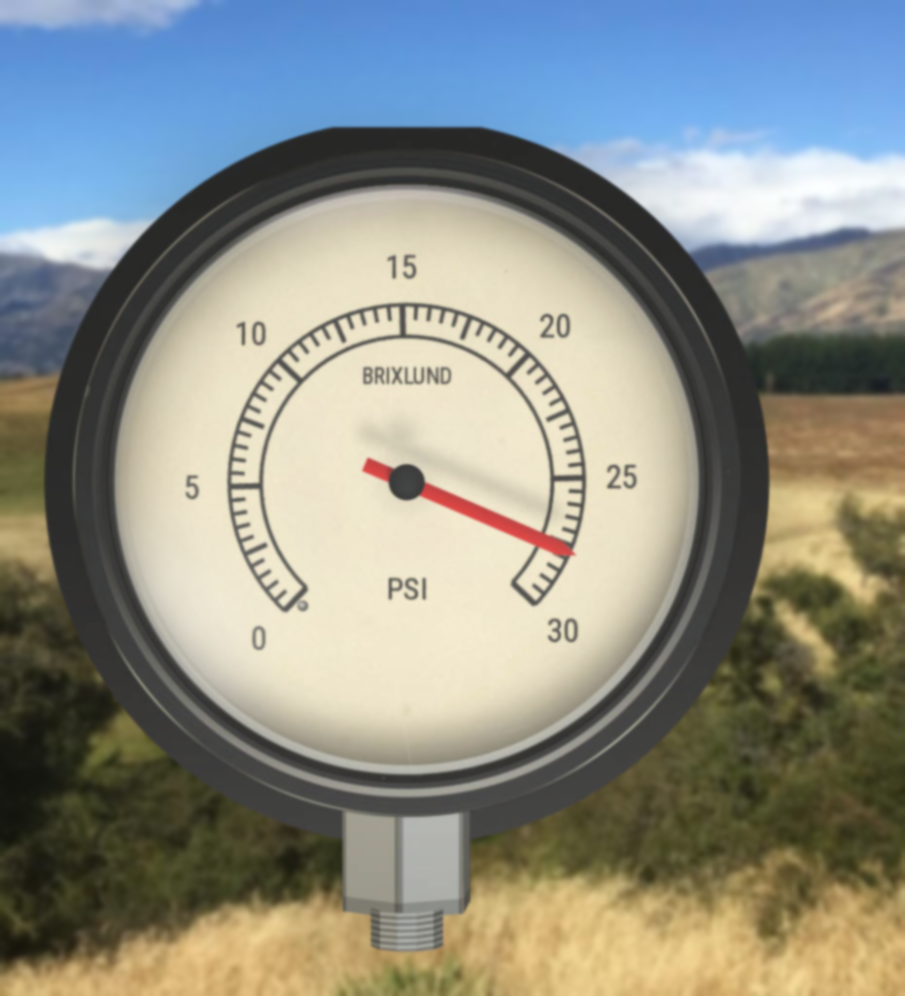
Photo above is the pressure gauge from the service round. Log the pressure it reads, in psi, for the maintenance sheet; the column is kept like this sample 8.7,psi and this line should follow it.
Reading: 27.75,psi
